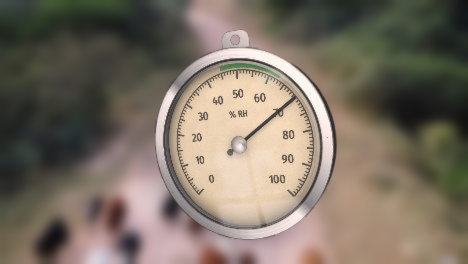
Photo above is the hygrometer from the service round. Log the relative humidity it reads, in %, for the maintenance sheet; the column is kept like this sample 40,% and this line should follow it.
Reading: 70,%
